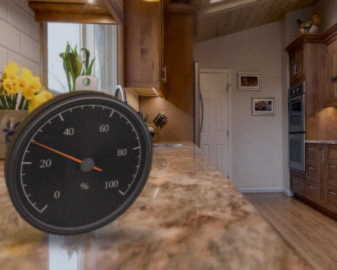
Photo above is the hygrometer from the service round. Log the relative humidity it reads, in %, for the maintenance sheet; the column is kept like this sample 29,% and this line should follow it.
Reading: 28,%
